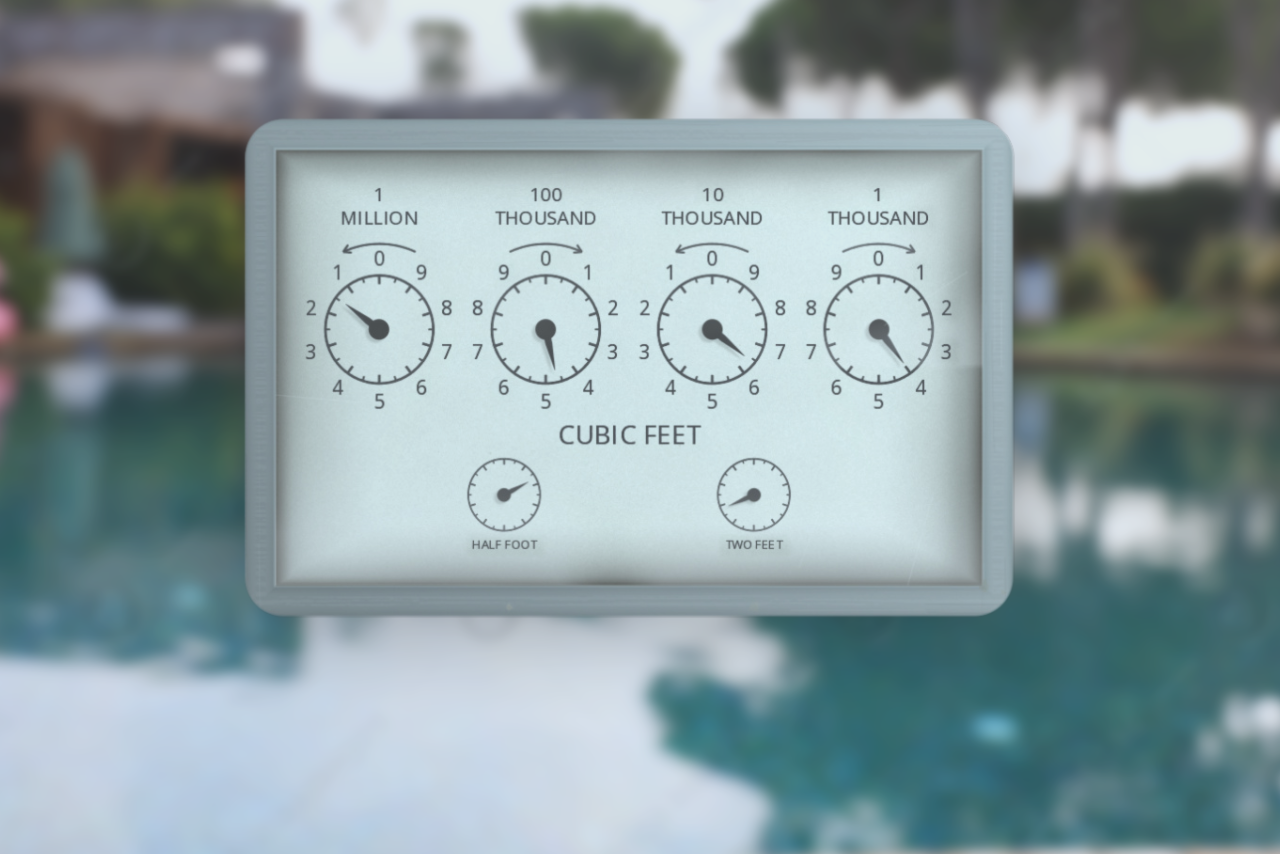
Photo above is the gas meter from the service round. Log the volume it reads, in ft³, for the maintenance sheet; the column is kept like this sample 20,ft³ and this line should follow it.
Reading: 146400,ft³
